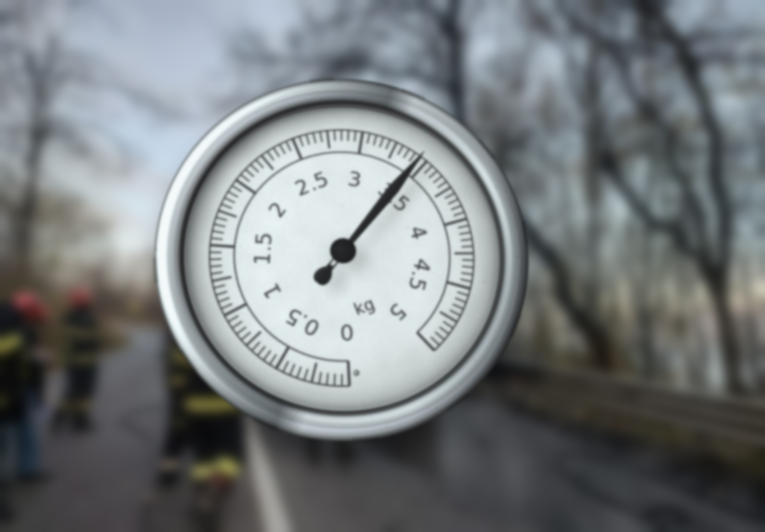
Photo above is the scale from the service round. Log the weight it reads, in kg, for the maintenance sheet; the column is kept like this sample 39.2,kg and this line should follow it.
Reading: 3.45,kg
